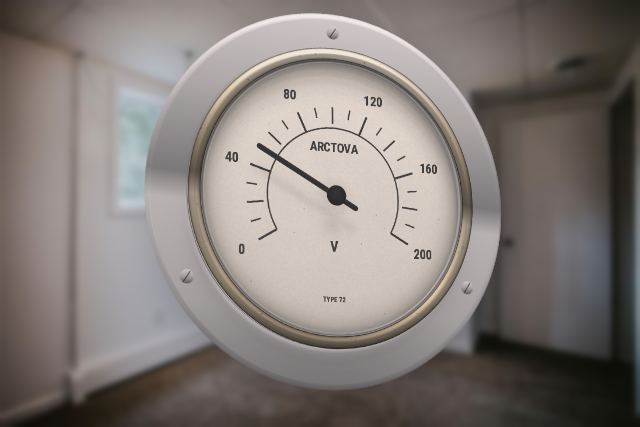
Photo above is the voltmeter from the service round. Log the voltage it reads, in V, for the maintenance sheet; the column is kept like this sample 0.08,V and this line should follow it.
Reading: 50,V
